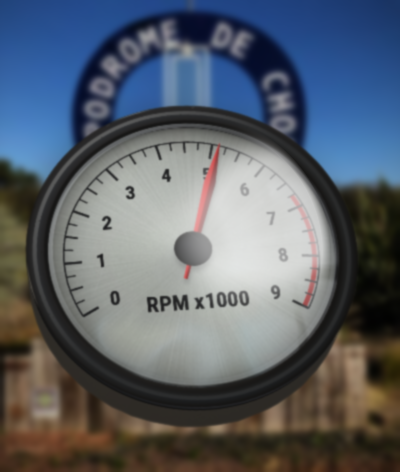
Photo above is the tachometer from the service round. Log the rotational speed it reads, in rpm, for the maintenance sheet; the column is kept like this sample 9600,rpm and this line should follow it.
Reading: 5125,rpm
